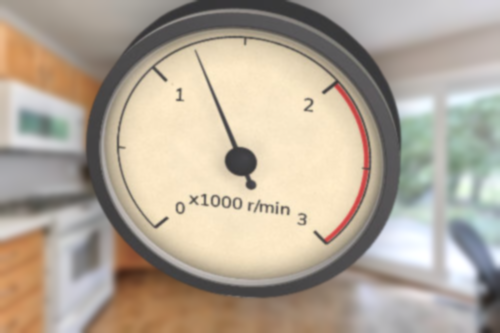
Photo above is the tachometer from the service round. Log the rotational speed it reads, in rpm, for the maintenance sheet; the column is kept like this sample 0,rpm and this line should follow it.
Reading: 1250,rpm
